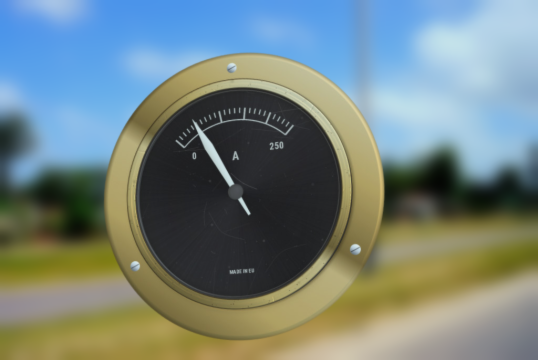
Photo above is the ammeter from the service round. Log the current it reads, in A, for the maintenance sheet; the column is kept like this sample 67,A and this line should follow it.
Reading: 50,A
